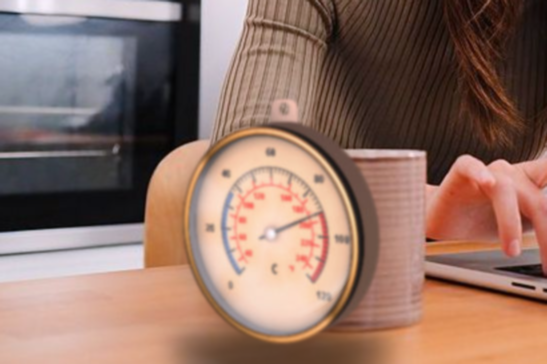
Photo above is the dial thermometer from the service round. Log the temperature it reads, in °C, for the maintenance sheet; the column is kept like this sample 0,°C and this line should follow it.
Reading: 90,°C
